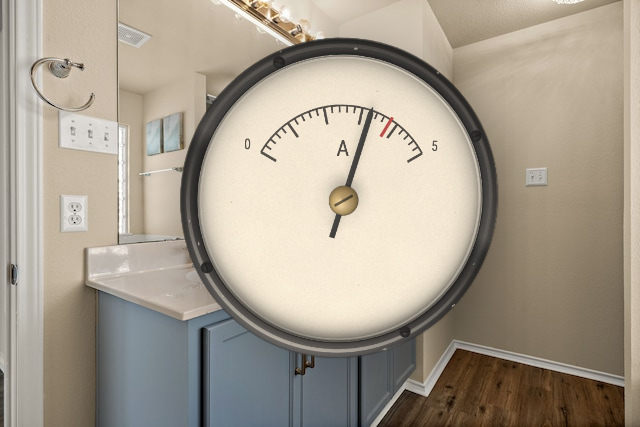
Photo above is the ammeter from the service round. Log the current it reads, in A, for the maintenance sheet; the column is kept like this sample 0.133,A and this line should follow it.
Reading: 3.2,A
